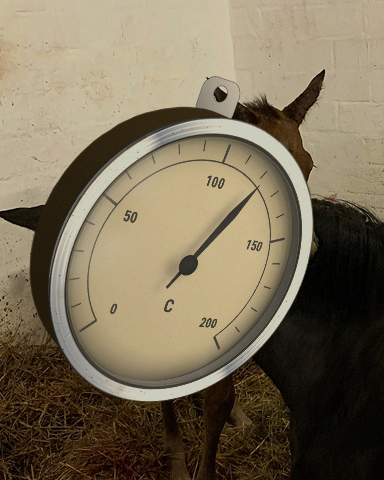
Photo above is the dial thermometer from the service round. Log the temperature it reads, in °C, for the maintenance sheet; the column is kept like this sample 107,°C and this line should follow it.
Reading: 120,°C
